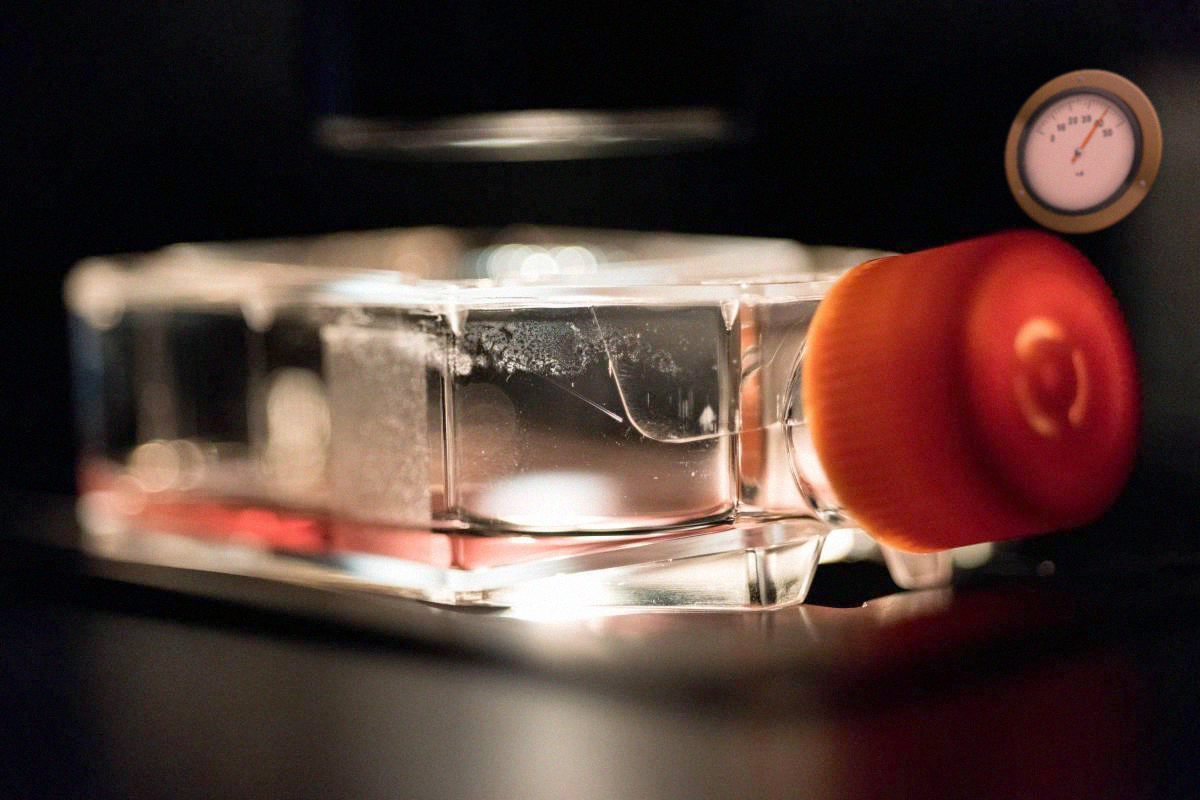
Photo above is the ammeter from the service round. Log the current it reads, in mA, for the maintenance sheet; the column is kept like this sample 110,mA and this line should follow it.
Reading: 40,mA
